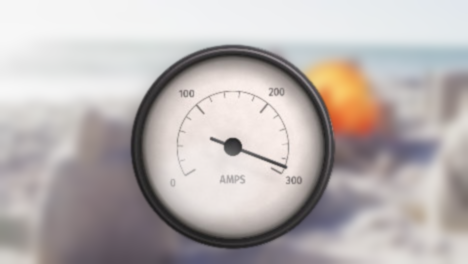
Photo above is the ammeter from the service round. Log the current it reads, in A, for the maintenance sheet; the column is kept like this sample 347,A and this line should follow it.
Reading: 290,A
